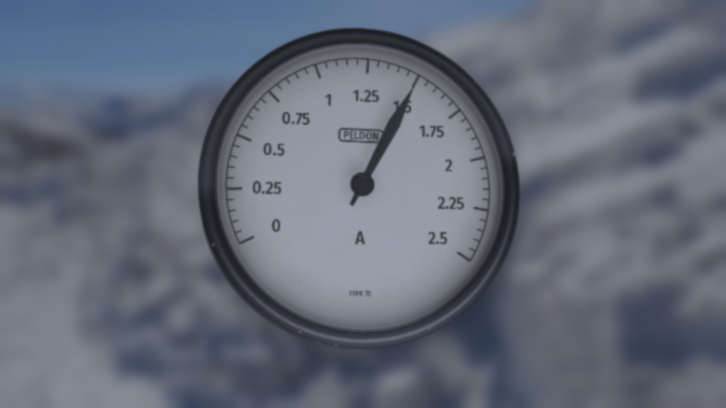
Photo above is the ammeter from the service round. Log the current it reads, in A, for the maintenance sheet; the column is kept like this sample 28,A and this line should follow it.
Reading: 1.5,A
